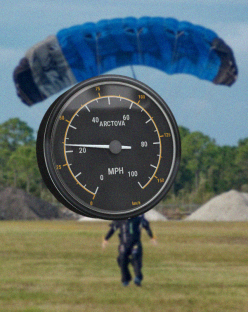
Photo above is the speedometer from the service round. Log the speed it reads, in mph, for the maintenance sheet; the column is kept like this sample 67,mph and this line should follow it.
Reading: 22.5,mph
